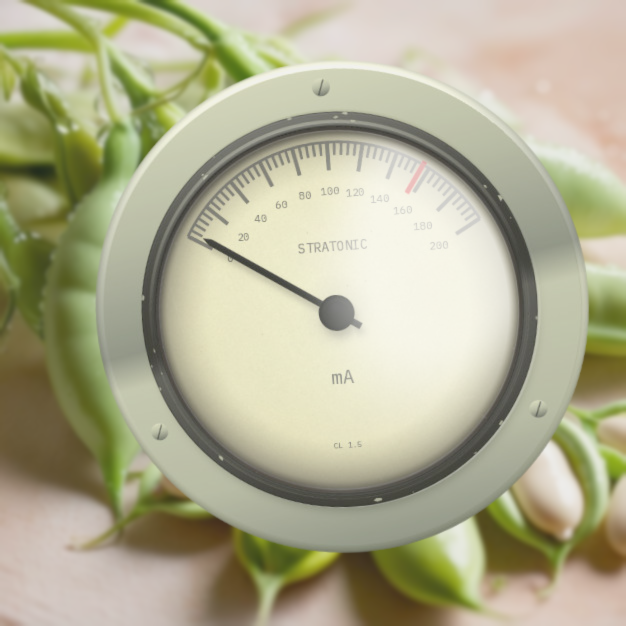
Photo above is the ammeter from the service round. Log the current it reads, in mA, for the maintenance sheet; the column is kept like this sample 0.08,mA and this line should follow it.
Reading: 4,mA
